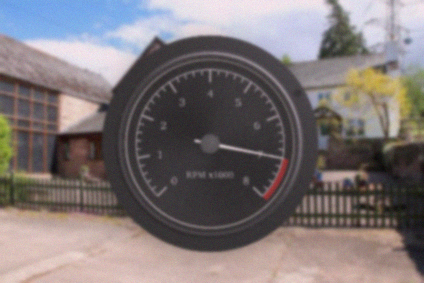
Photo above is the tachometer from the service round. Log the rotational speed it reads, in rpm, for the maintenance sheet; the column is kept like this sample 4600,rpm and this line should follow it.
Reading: 7000,rpm
